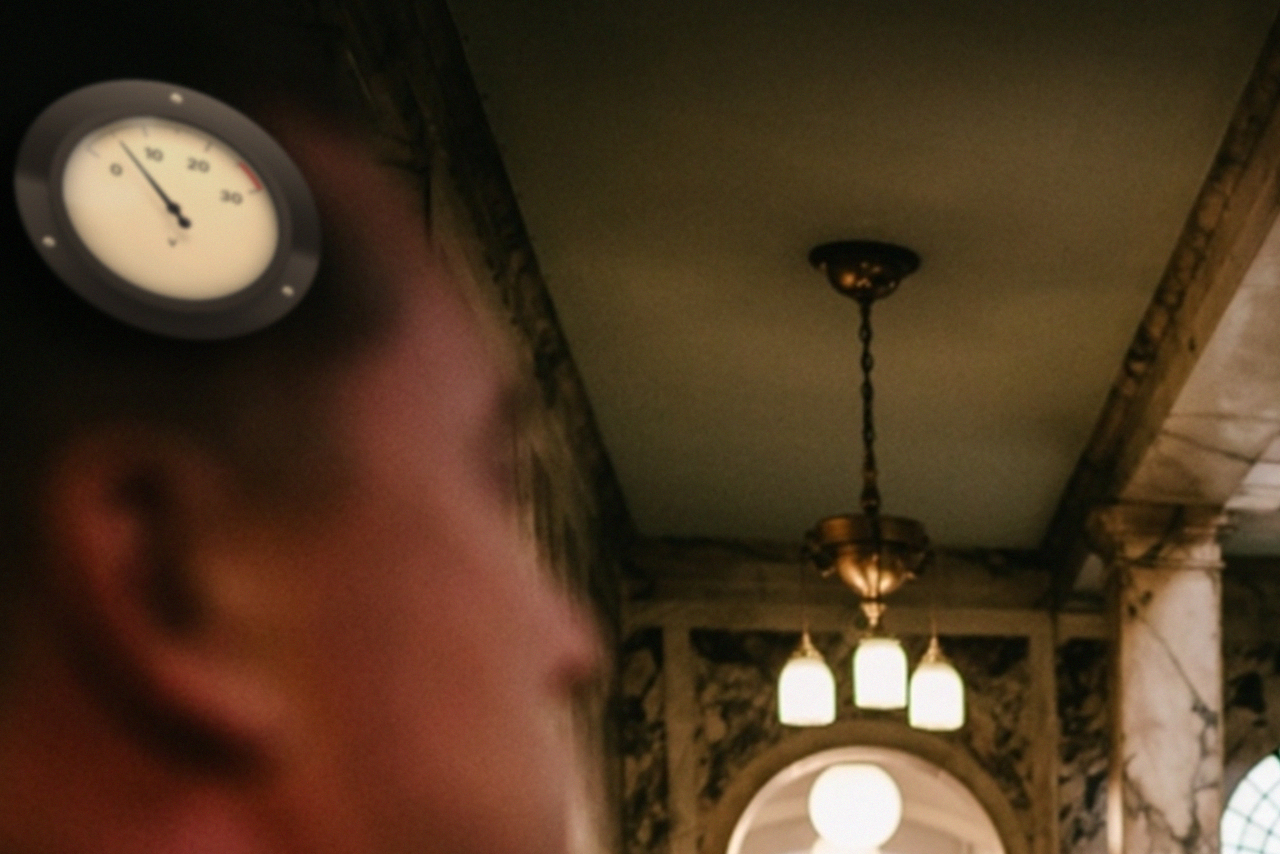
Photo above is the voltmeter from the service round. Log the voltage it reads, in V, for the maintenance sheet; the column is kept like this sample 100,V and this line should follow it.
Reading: 5,V
